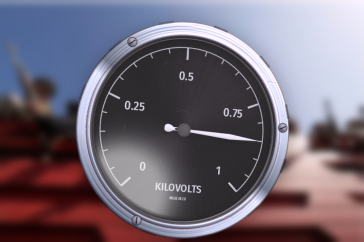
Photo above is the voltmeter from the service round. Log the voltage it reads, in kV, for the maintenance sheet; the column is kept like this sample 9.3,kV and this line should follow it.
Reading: 0.85,kV
